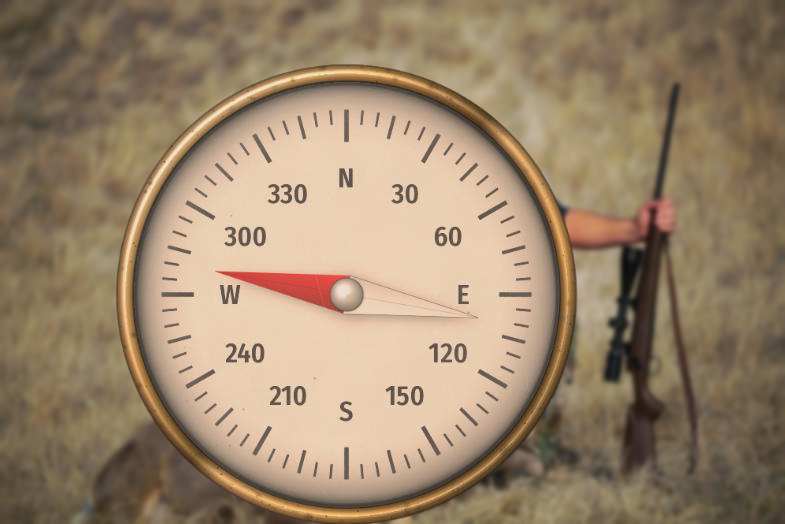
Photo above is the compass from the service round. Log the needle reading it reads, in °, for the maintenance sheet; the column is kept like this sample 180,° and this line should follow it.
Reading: 280,°
